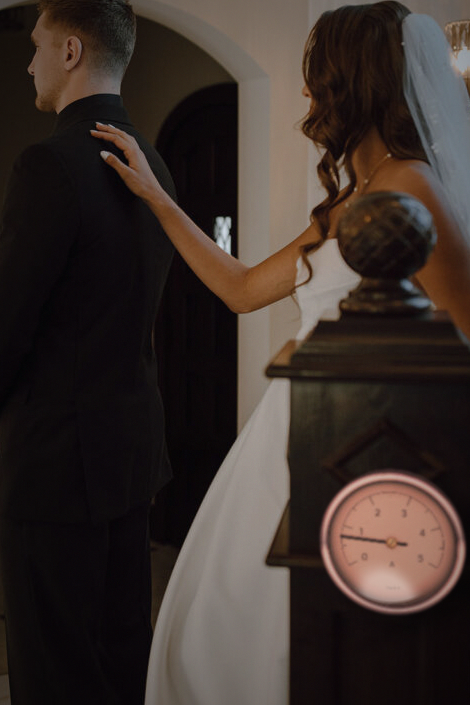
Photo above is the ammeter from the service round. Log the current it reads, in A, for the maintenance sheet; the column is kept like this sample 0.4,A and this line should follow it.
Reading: 0.75,A
